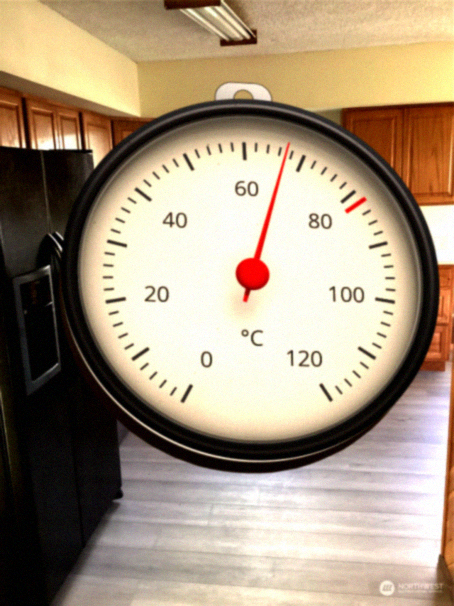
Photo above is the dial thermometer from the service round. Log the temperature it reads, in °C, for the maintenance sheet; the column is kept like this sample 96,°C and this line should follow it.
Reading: 67,°C
